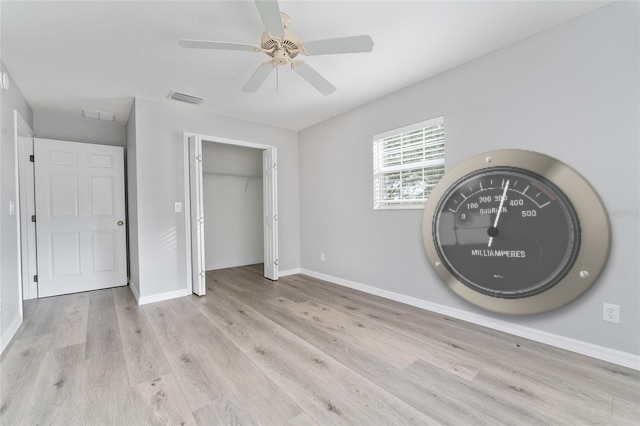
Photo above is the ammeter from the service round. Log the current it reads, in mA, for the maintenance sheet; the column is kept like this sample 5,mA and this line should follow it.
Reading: 325,mA
